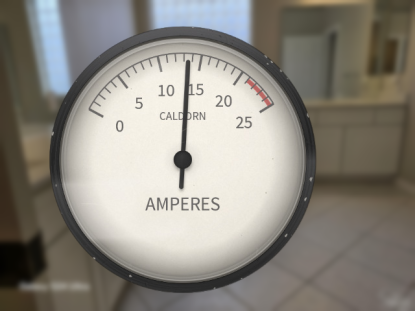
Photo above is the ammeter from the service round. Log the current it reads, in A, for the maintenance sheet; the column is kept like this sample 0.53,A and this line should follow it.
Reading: 13.5,A
